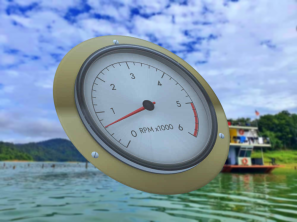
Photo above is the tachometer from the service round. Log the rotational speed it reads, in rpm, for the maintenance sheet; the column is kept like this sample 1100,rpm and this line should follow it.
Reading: 600,rpm
